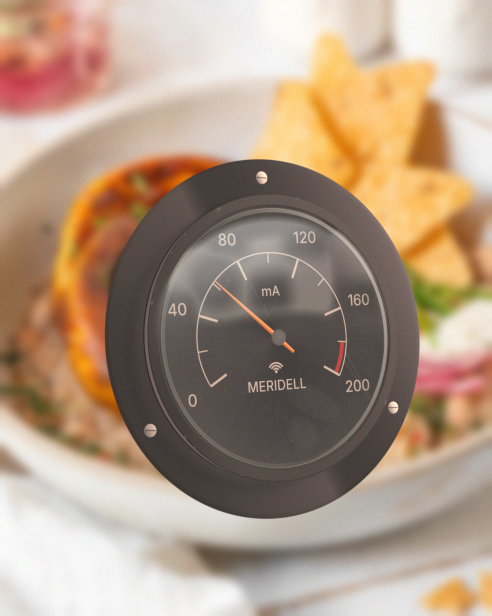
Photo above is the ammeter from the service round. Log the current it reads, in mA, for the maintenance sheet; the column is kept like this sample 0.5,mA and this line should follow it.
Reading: 60,mA
